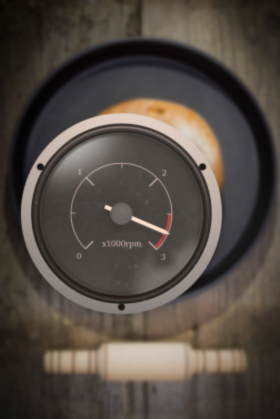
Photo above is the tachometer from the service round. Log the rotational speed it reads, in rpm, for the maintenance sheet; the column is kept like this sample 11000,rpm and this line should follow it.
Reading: 2750,rpm
